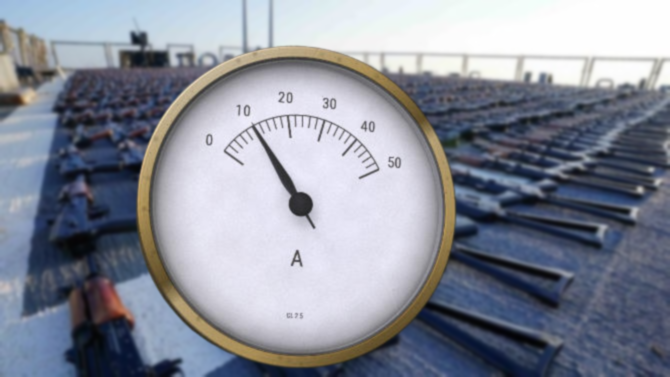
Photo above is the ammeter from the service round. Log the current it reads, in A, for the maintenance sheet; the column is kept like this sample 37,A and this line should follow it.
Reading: 10,A
